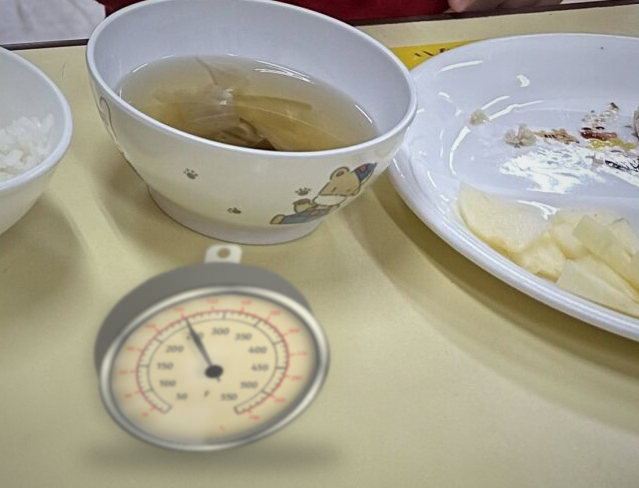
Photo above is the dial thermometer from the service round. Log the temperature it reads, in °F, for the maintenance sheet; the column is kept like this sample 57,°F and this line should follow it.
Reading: 250,°F
